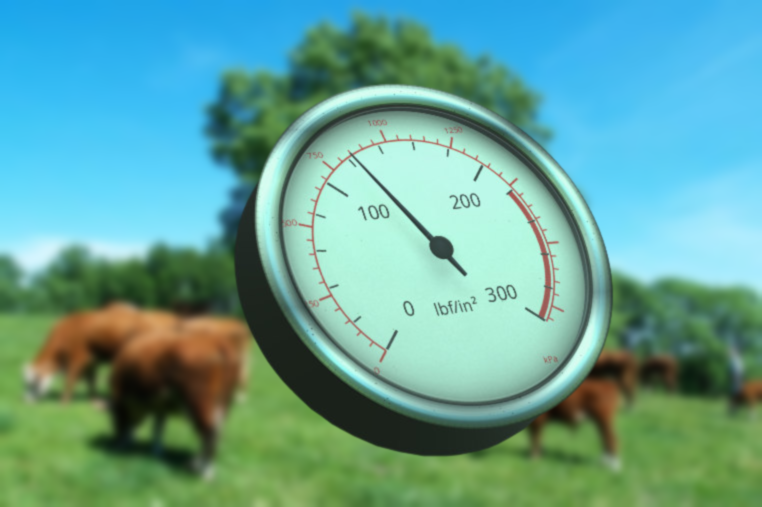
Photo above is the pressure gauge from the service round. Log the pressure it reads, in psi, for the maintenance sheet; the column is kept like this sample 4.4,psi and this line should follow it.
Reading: 120,psi
